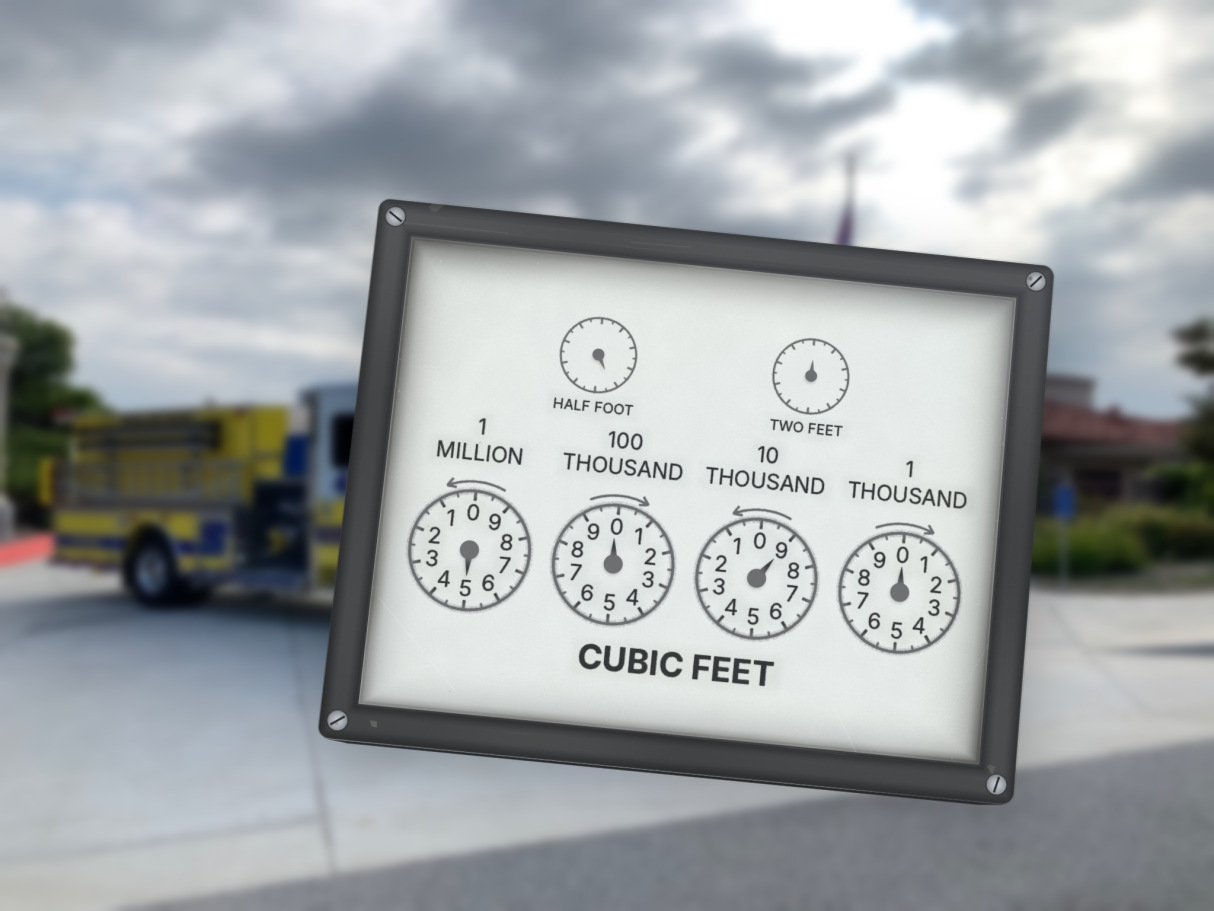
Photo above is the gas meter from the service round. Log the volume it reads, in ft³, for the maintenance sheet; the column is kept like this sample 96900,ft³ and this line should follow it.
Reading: 499000,ft³
